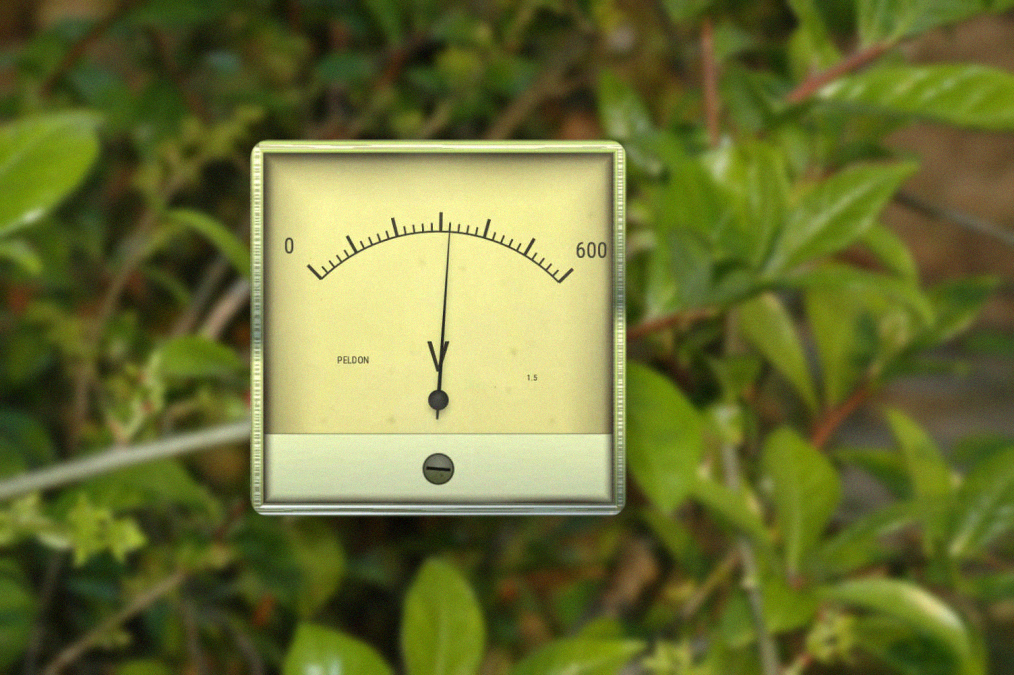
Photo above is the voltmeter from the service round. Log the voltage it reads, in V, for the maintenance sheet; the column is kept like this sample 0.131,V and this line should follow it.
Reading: 320,V
